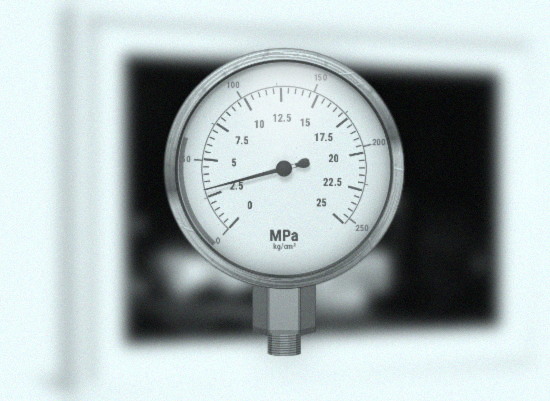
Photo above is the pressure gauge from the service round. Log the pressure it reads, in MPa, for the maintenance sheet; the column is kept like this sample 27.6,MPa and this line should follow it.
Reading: 3,MPa
